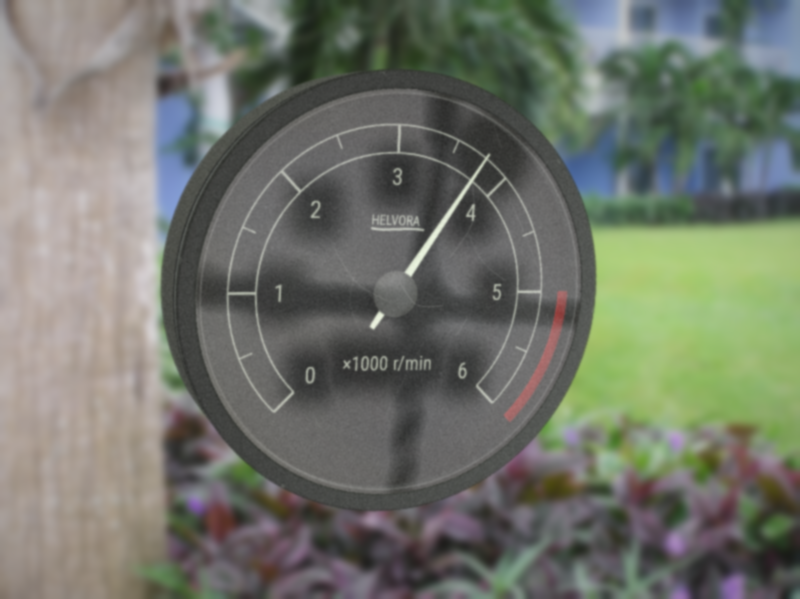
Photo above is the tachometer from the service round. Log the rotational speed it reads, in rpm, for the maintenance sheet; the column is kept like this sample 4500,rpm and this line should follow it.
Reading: 3750,rpm
